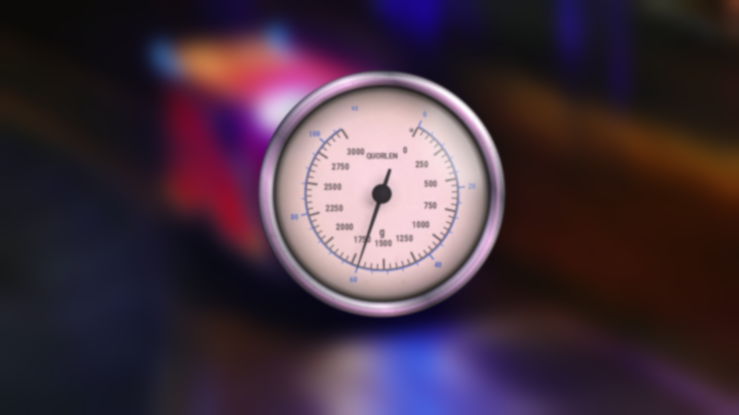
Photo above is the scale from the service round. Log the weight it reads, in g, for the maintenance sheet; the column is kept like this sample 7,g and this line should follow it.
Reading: 1700,g
